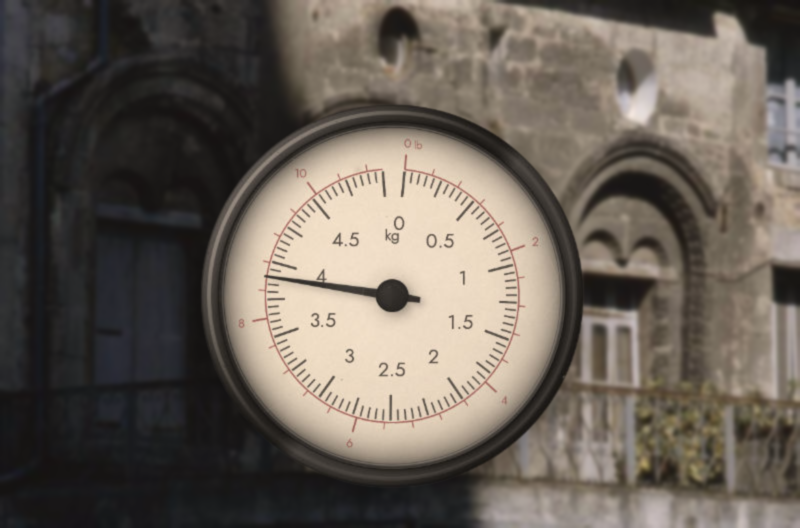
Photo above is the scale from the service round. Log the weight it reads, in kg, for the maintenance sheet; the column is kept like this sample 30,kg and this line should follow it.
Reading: 3.9,kg
